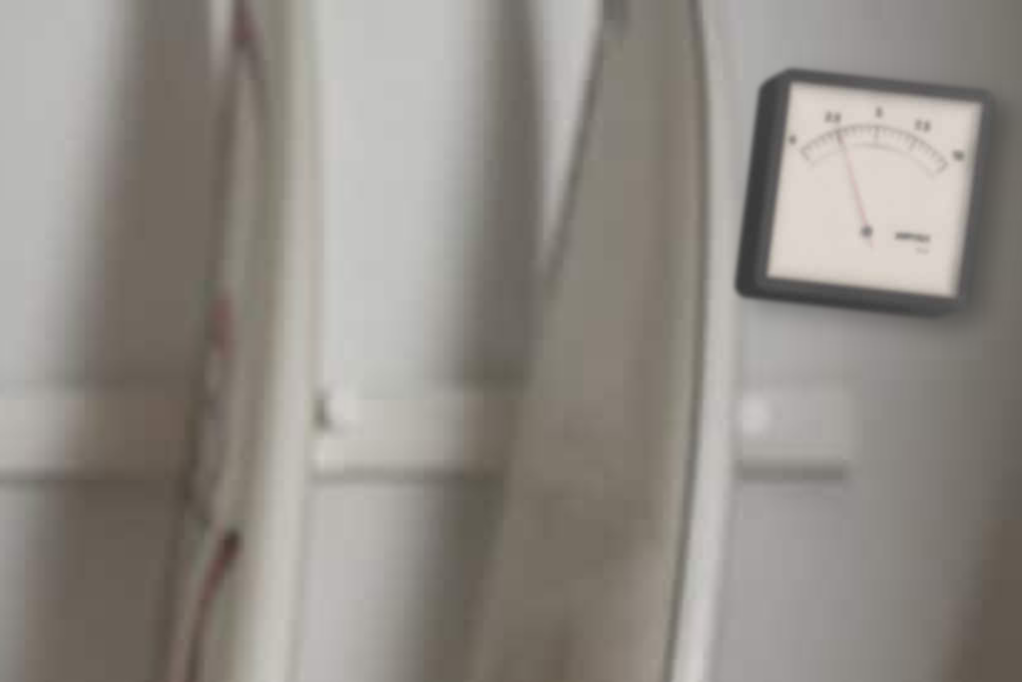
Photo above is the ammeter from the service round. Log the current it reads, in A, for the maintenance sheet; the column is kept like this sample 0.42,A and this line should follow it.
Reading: 2.5,A
